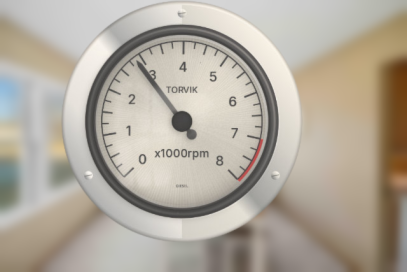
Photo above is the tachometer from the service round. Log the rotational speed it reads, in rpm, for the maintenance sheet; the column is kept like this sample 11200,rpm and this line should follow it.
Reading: 2875,rpm
